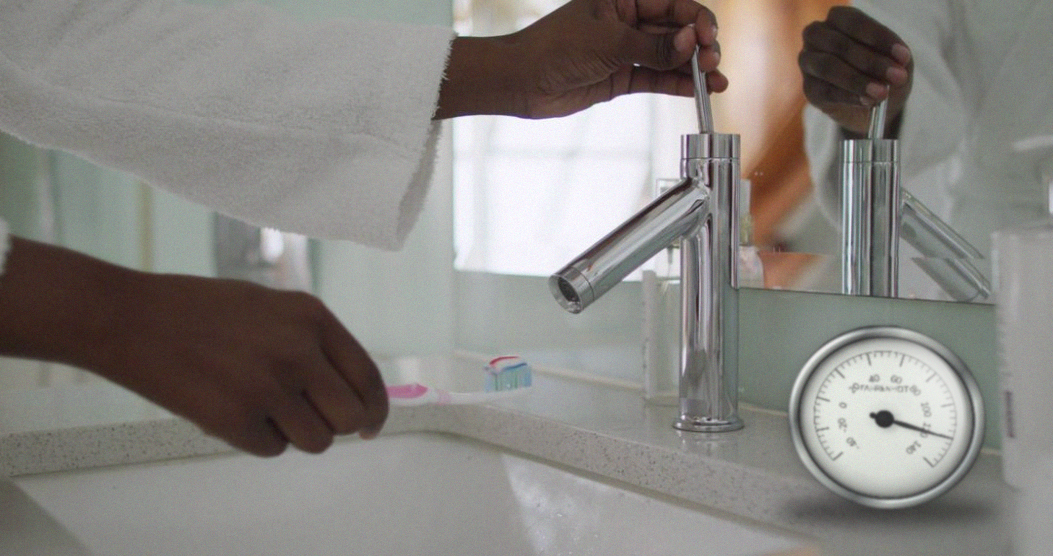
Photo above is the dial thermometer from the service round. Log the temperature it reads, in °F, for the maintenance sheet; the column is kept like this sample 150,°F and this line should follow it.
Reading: 120,°F
